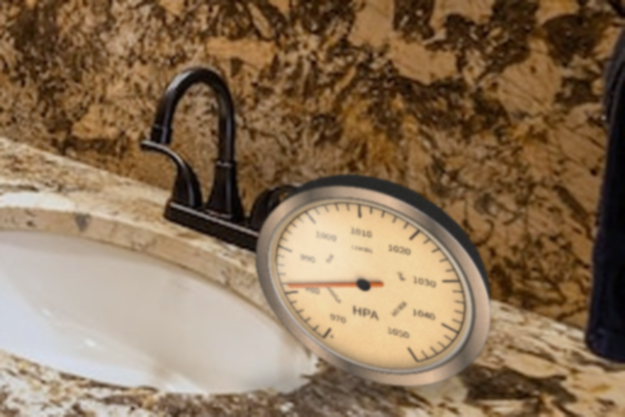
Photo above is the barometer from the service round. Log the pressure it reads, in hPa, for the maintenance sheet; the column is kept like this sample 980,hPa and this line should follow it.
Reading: 982,hPa
